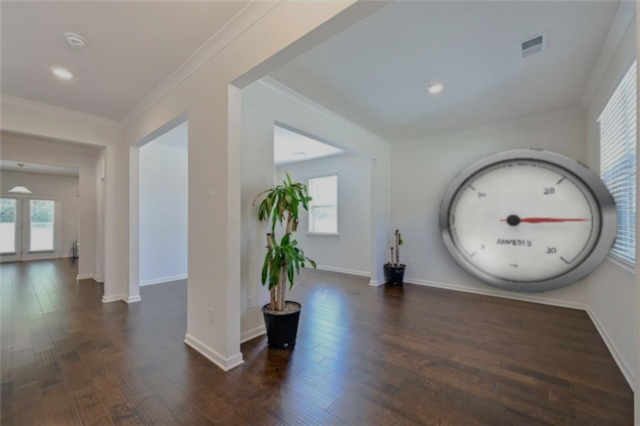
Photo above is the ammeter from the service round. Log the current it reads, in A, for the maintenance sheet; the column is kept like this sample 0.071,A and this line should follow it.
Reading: 25,A
